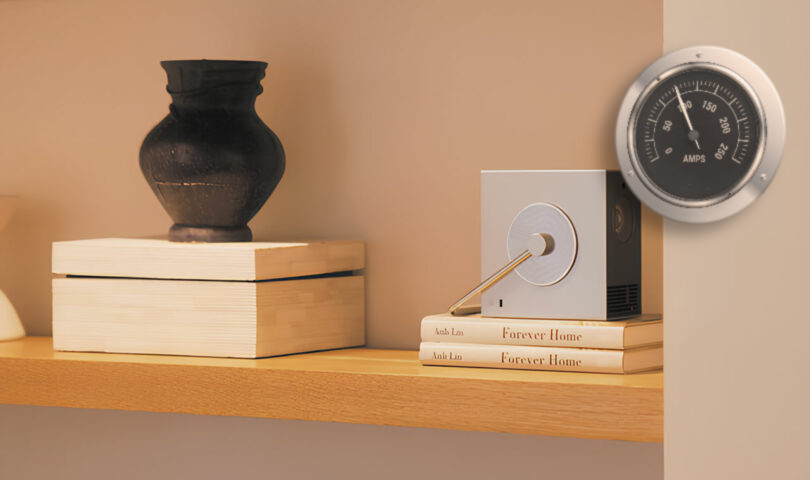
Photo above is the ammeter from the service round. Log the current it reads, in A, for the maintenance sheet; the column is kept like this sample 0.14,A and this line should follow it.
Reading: 100,A
